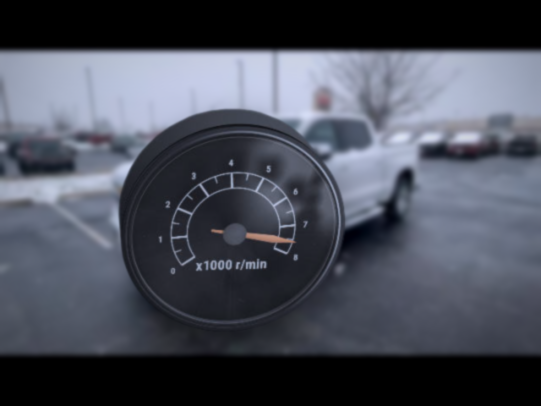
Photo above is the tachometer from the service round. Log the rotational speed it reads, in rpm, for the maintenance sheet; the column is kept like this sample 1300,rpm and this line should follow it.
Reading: 7500,rpm
